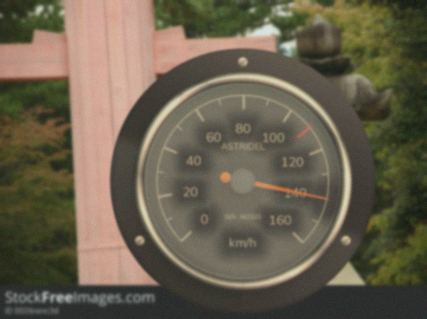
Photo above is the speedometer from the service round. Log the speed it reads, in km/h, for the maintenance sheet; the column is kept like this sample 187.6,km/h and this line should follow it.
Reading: 140,km/h
